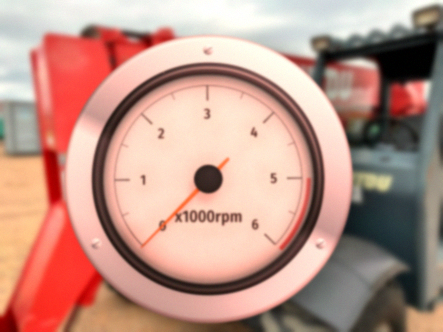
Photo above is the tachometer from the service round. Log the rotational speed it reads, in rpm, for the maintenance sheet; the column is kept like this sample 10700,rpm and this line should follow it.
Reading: 0,rpm
